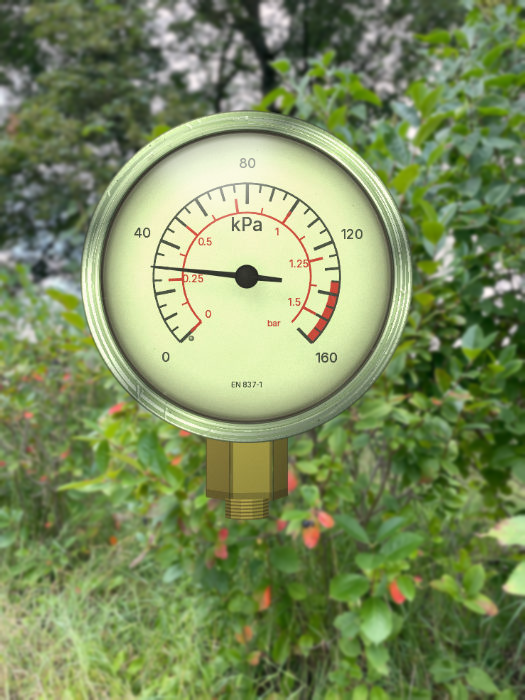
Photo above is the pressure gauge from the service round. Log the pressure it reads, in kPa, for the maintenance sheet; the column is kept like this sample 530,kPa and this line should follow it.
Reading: 30,kPa
